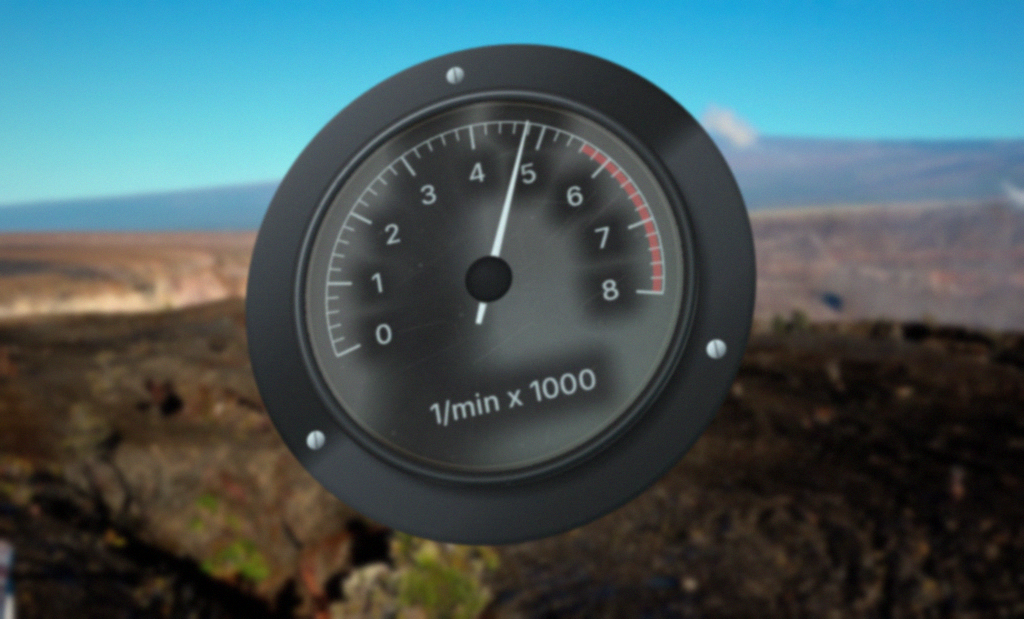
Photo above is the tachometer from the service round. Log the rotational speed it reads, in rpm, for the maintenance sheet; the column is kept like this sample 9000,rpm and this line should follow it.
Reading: 4800,rpm
